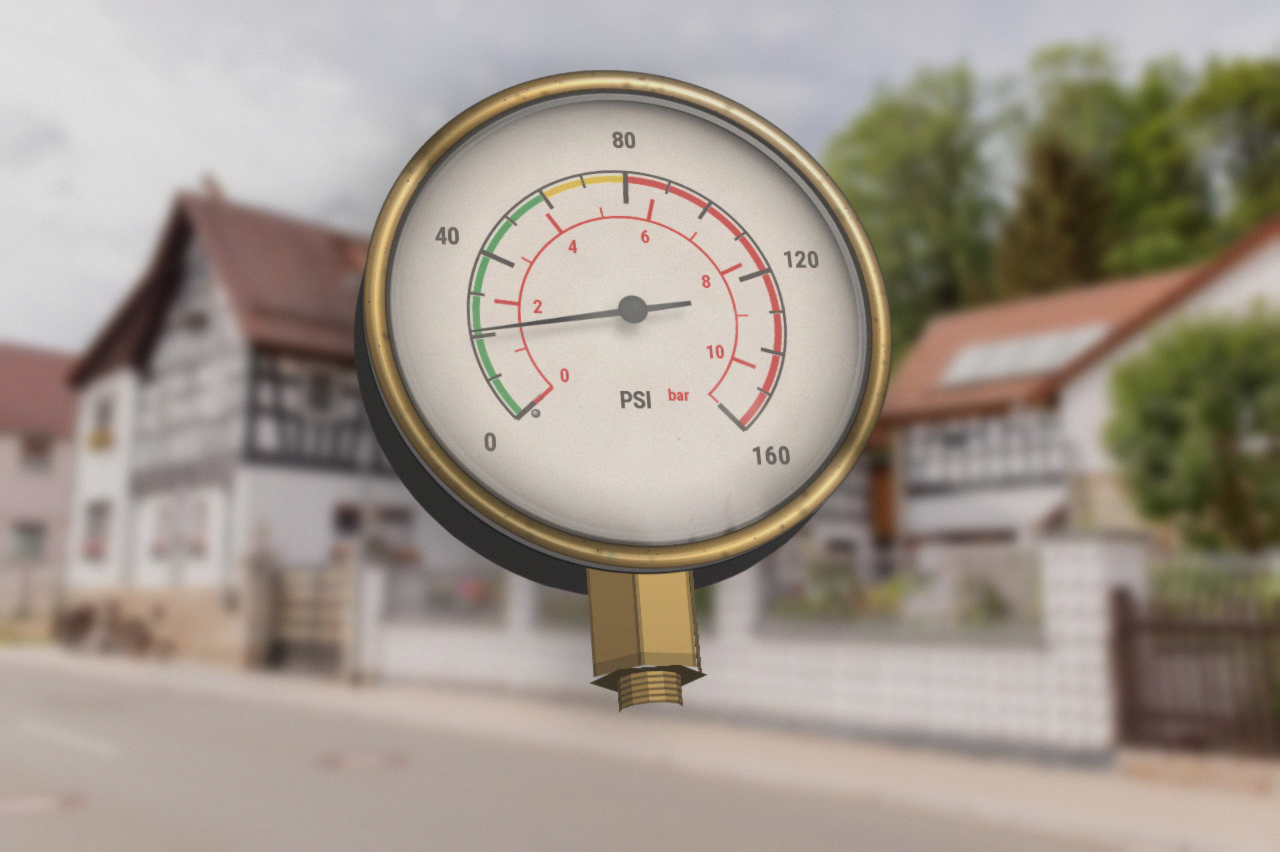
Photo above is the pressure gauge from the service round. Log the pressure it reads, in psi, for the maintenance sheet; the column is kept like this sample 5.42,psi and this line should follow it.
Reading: 20,psi
